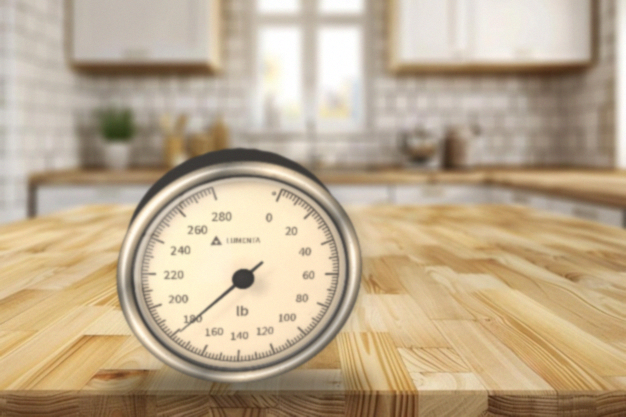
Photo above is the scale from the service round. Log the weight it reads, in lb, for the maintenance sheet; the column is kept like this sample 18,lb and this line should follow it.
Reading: 180,lb
